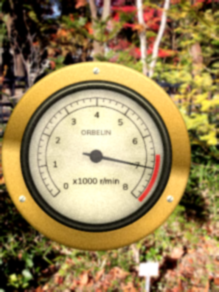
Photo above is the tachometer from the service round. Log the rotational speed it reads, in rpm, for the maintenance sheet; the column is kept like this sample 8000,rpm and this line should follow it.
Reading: 7000,rpm
